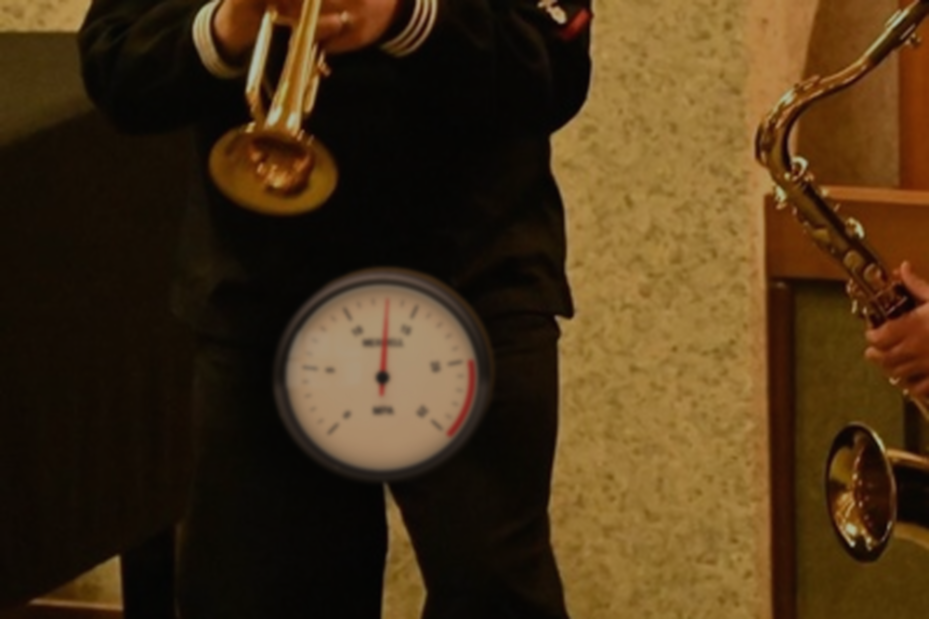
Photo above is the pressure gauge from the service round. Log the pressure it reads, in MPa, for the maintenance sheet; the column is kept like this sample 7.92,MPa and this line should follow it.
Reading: 13,MPa
